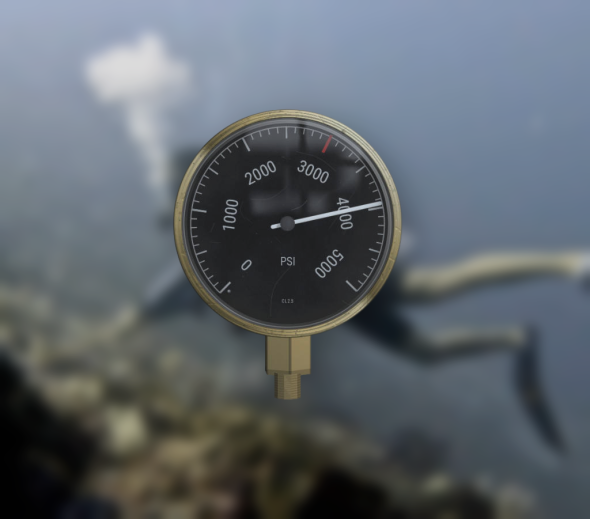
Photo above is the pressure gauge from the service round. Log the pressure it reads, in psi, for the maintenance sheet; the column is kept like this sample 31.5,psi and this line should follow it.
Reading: 3950,psi
